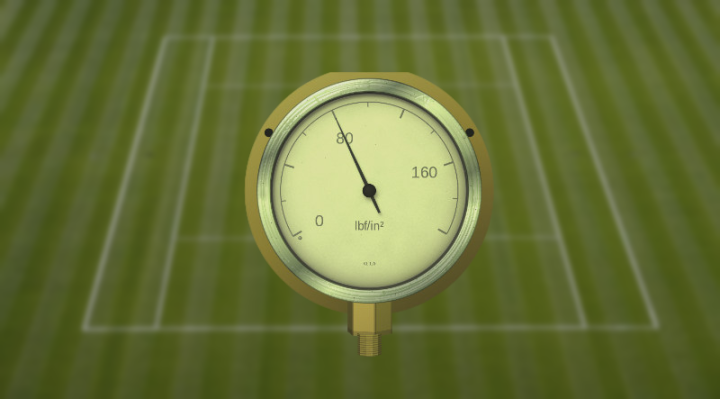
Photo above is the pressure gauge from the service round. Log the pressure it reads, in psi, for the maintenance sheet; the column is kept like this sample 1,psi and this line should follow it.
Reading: 80,psi
